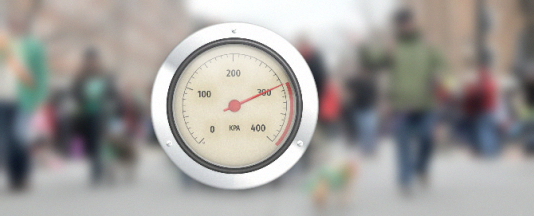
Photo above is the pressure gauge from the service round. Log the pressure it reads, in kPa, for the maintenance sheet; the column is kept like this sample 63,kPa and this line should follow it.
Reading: 300,kPa
